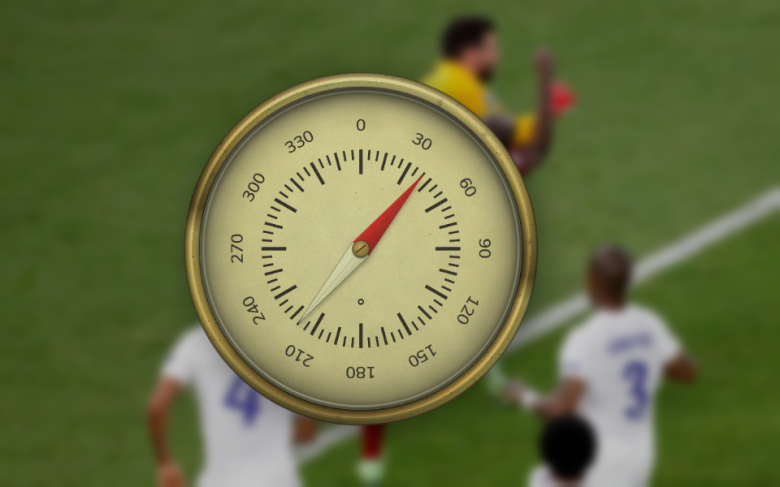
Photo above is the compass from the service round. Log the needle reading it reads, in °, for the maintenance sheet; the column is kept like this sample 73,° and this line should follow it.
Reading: 40,°
